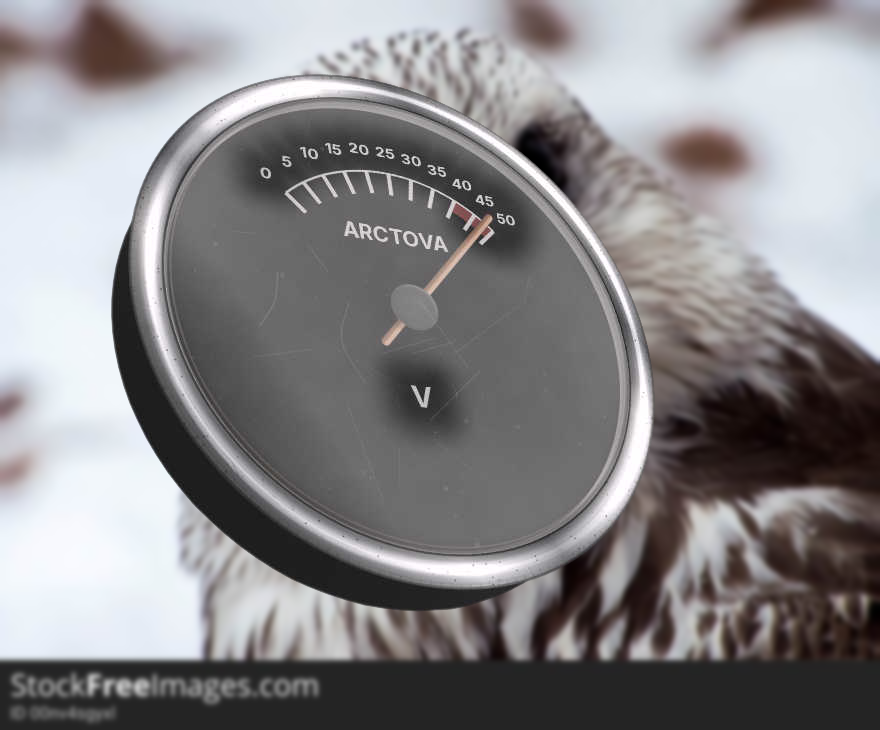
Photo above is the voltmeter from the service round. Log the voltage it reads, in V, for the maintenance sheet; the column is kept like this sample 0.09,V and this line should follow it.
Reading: 47.5,V
